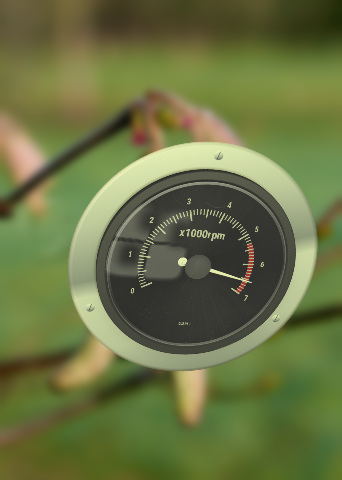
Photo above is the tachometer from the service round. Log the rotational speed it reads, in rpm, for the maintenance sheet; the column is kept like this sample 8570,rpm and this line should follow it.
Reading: 6500,rpm
